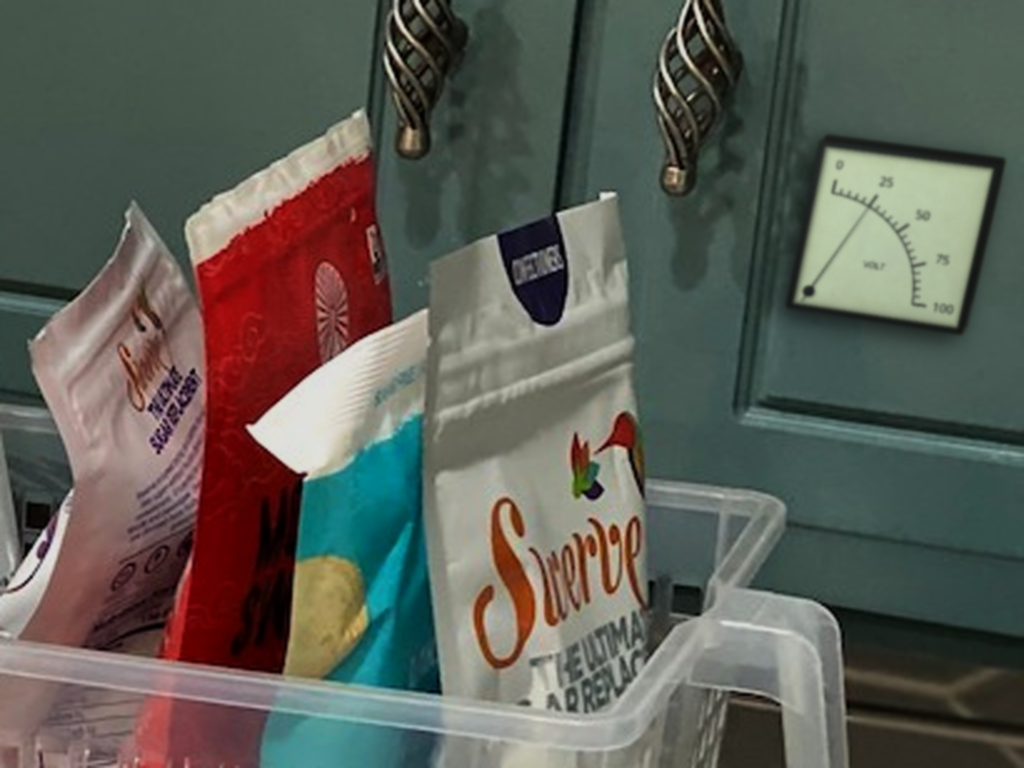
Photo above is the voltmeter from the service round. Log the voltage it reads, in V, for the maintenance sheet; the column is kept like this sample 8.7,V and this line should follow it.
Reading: 25,V
